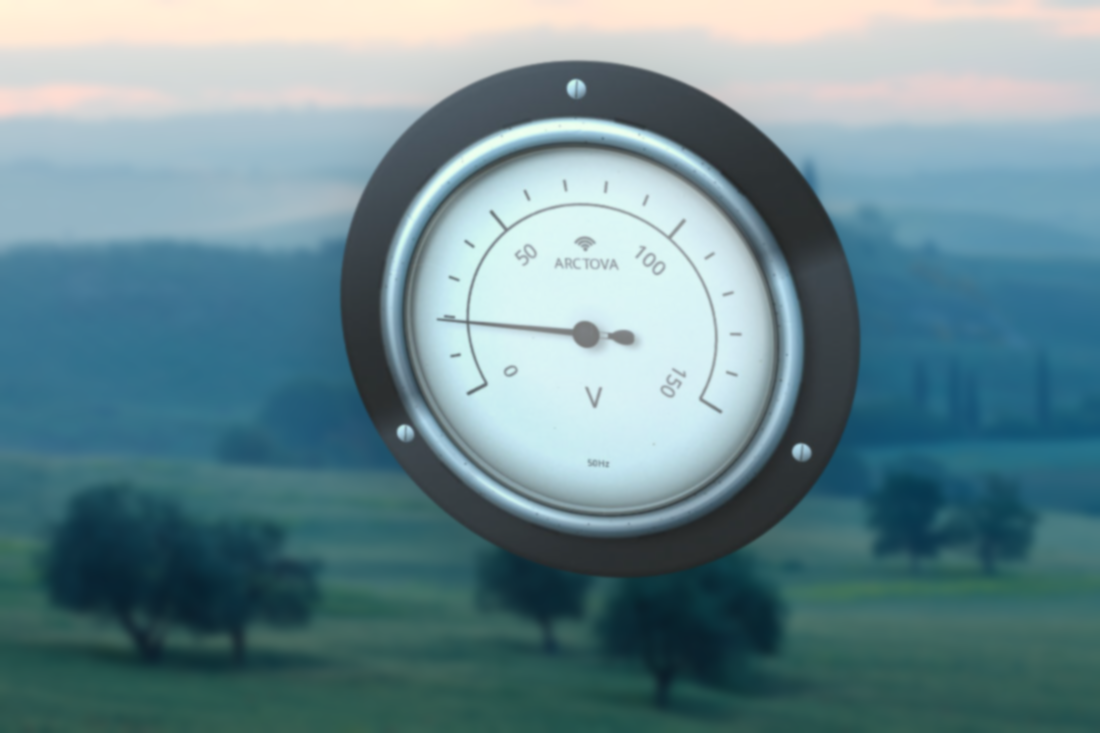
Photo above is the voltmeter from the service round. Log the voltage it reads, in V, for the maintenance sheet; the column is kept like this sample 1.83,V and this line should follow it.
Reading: 20,V
